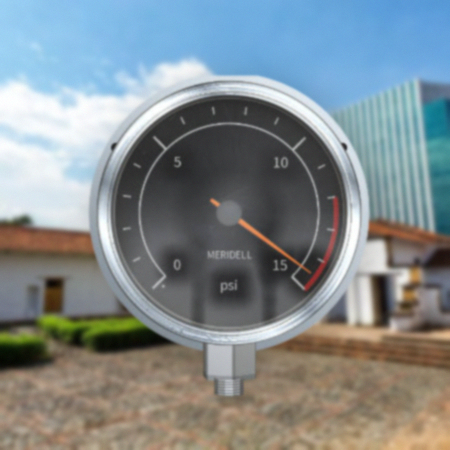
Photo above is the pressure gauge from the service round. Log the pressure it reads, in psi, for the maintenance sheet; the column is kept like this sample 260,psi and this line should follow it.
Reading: 14.5,psi
